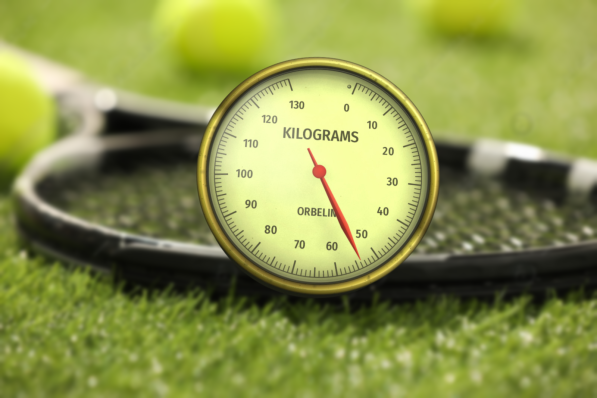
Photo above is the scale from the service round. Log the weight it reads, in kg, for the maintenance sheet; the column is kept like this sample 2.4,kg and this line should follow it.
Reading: 54,kg
